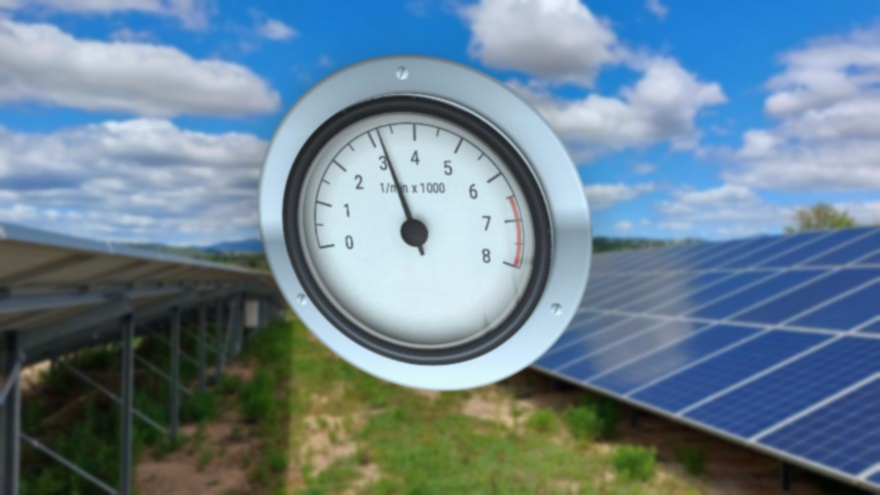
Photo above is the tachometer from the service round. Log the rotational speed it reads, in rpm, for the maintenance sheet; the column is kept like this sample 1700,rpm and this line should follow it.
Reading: 3250,rpm
